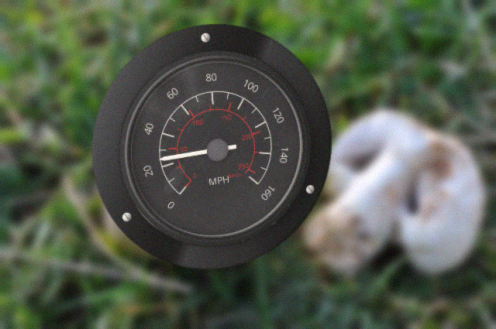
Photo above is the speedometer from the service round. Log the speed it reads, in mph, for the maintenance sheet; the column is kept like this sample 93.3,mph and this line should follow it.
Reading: 25,mph
